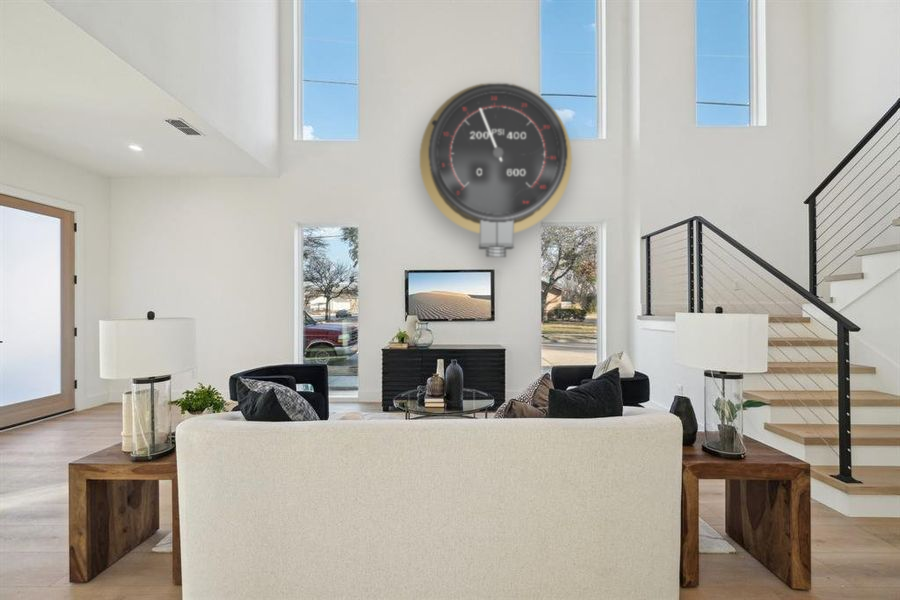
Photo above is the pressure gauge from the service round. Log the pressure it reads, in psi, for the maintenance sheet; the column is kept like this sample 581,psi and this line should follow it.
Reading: 250,psi
